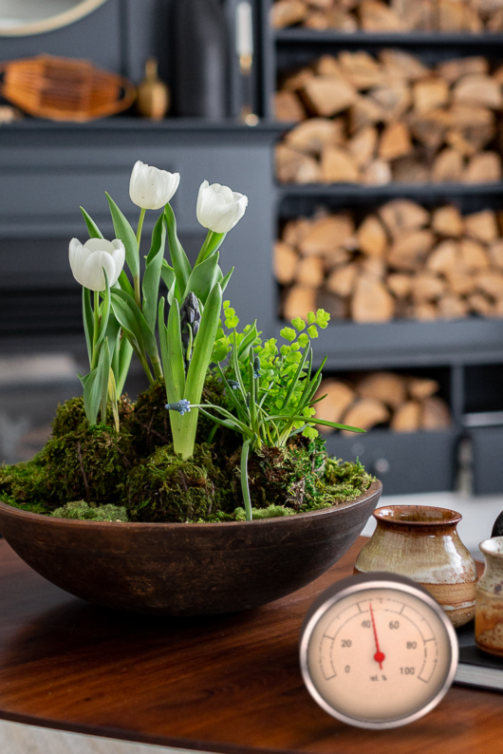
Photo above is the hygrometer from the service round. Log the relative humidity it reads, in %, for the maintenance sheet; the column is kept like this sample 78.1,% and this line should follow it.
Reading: 45,%
